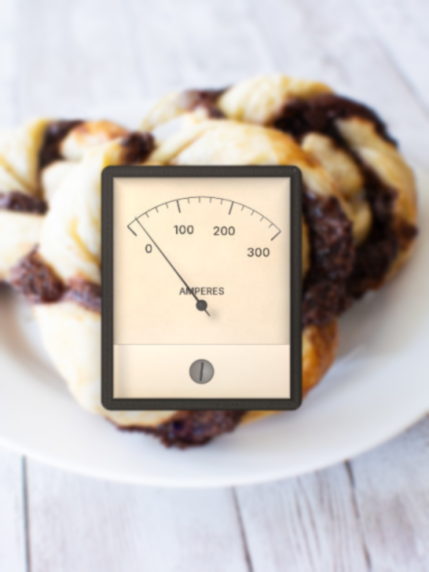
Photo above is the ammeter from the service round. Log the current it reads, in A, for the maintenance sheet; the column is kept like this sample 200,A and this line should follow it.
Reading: 20,A
